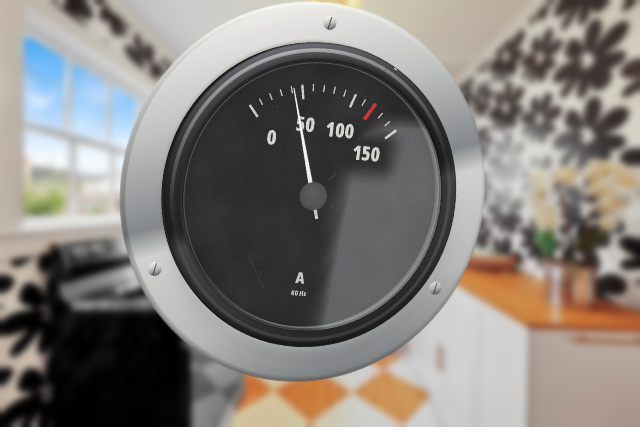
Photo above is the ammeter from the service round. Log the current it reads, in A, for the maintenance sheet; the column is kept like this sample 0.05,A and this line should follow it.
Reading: 40,A
